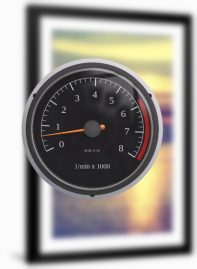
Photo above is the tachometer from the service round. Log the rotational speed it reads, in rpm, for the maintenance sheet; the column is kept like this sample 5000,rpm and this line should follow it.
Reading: 600,rpm
